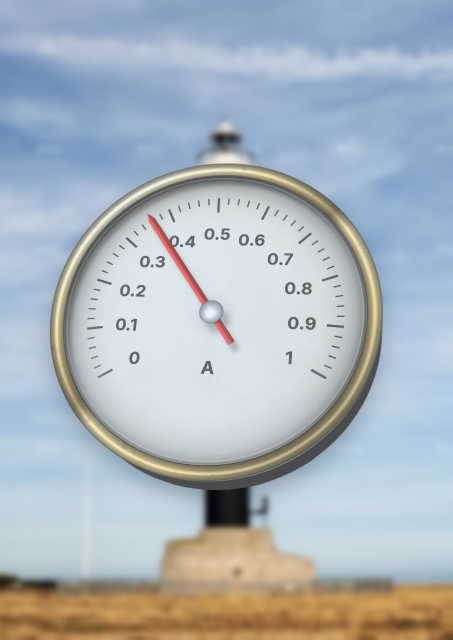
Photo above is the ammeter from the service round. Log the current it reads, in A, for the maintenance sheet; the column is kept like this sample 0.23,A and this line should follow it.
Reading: 0.36,A
